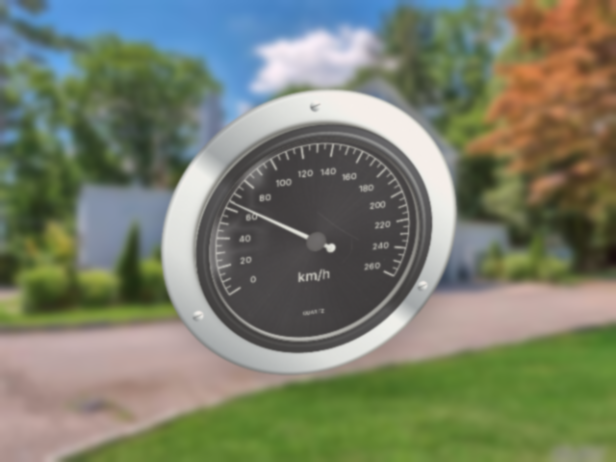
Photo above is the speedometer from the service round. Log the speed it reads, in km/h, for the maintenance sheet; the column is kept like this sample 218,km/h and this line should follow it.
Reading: 65,km/h
